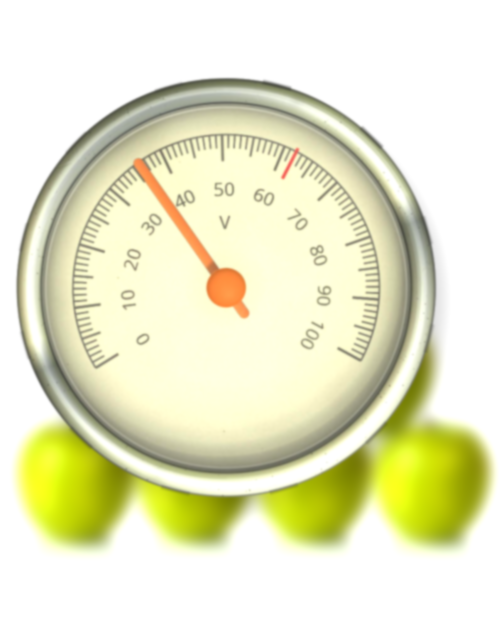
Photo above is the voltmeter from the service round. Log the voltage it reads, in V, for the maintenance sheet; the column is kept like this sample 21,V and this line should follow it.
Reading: 36,V
